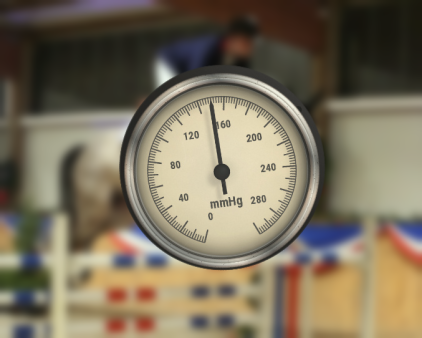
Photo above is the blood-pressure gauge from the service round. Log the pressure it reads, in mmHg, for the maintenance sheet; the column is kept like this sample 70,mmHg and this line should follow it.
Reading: 150,mmHg
